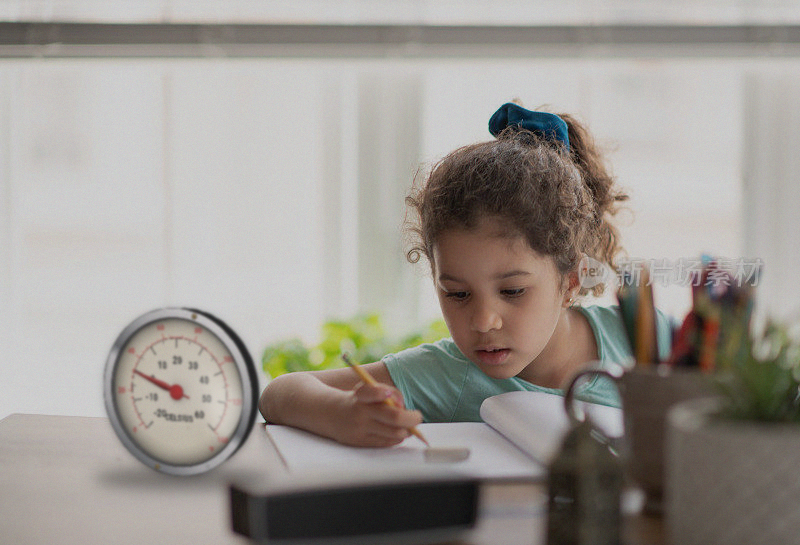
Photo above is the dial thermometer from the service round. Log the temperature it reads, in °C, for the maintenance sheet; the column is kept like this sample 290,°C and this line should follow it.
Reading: 0,°C
